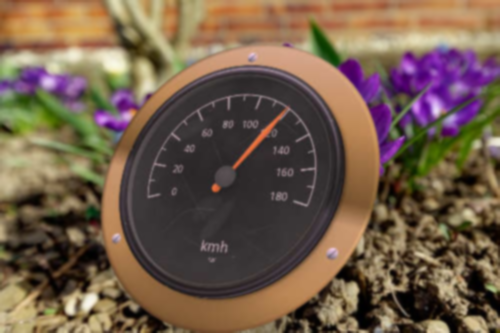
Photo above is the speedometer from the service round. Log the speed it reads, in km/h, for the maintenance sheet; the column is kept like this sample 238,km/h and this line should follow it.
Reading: 120,km/h
